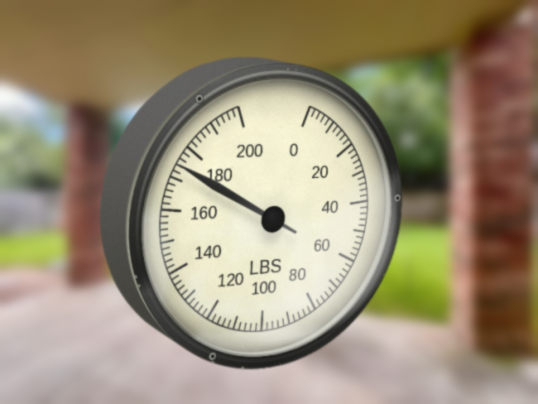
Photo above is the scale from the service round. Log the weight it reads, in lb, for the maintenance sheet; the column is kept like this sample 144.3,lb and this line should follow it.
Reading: 174,lb
